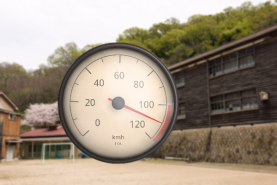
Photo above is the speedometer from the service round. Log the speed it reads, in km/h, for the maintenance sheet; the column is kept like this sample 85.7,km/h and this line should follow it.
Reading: 110,km/h
